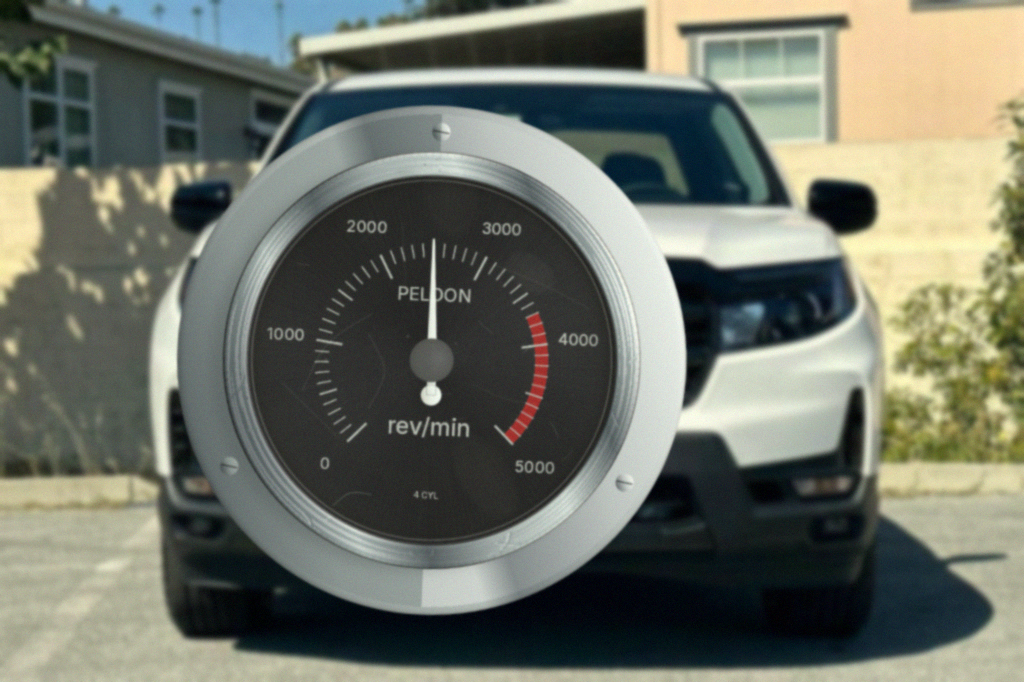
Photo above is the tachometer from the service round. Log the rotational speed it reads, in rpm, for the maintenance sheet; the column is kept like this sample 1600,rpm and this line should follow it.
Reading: 2500,rpm
